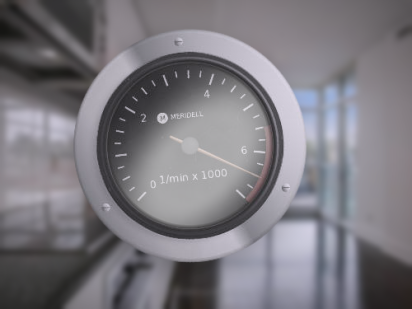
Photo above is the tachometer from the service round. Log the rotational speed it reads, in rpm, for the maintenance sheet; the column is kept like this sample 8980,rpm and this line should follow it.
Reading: 6500,rpm
